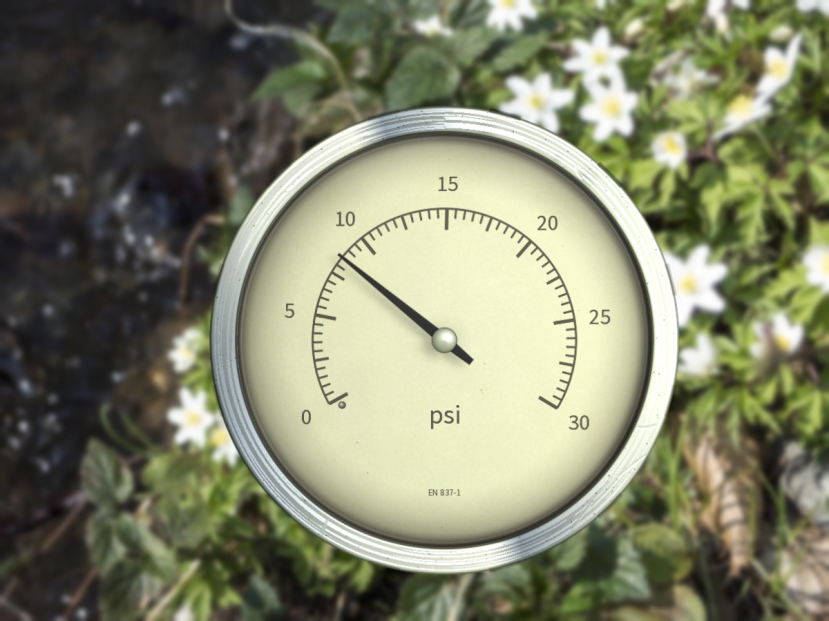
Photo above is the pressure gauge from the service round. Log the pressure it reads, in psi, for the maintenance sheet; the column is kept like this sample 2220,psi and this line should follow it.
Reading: 8.5,psi
